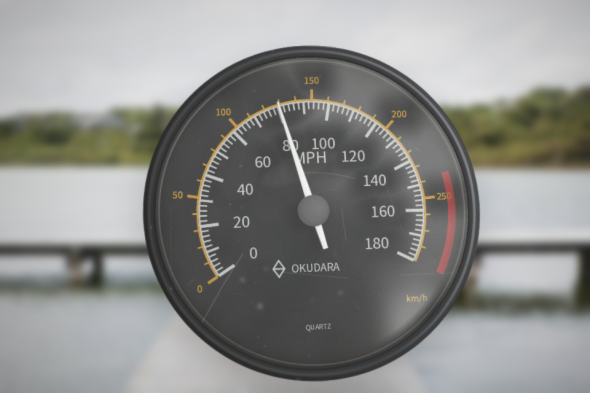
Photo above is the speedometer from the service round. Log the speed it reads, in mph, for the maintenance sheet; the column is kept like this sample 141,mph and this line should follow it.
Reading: 80,mph
